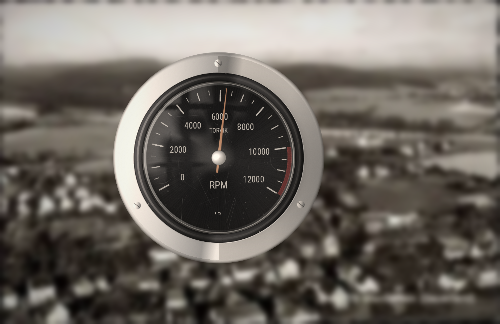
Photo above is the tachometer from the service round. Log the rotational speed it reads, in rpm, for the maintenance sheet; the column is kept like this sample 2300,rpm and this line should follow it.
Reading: 6250,rpm
